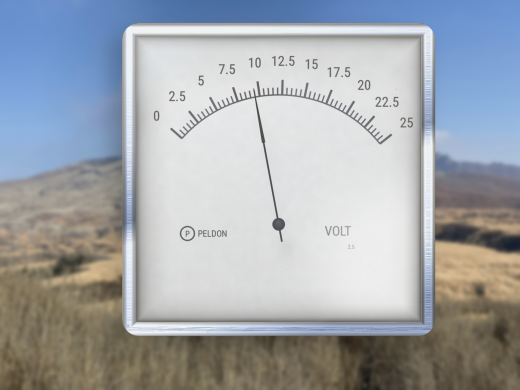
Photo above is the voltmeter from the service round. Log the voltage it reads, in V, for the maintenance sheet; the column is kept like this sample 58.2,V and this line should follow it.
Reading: 9.5,V
